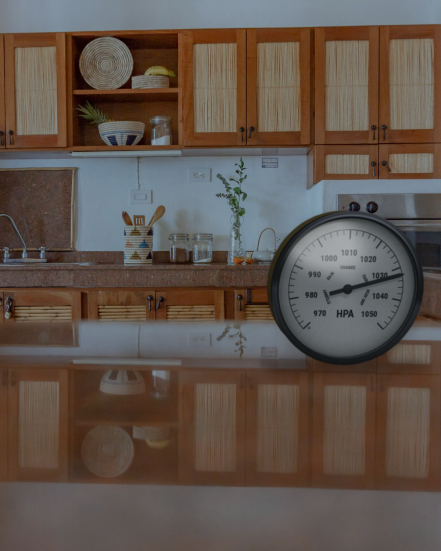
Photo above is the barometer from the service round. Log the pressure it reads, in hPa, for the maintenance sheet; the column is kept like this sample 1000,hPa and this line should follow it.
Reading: 1032,hPa
